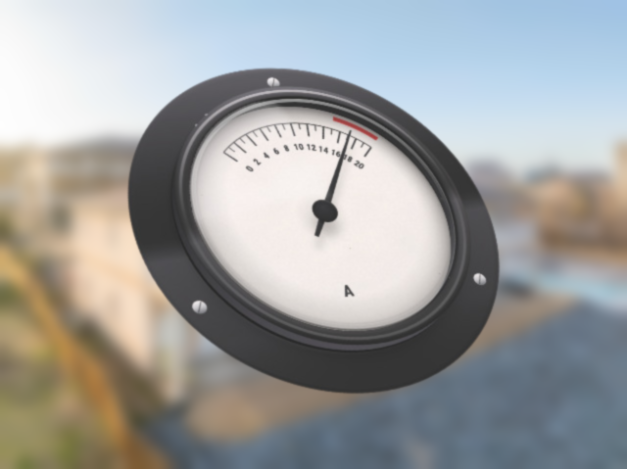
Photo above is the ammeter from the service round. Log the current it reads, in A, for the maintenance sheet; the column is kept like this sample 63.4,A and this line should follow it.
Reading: 17,A
